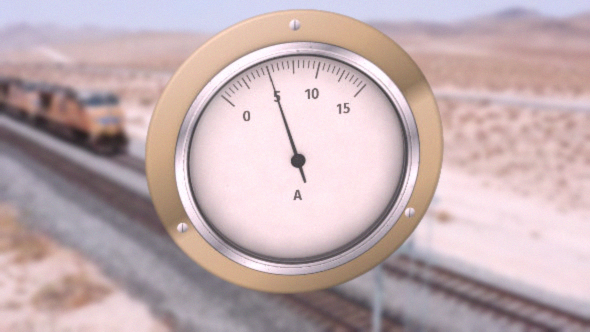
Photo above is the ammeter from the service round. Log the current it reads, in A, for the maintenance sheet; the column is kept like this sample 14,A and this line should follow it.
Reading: 5,A
